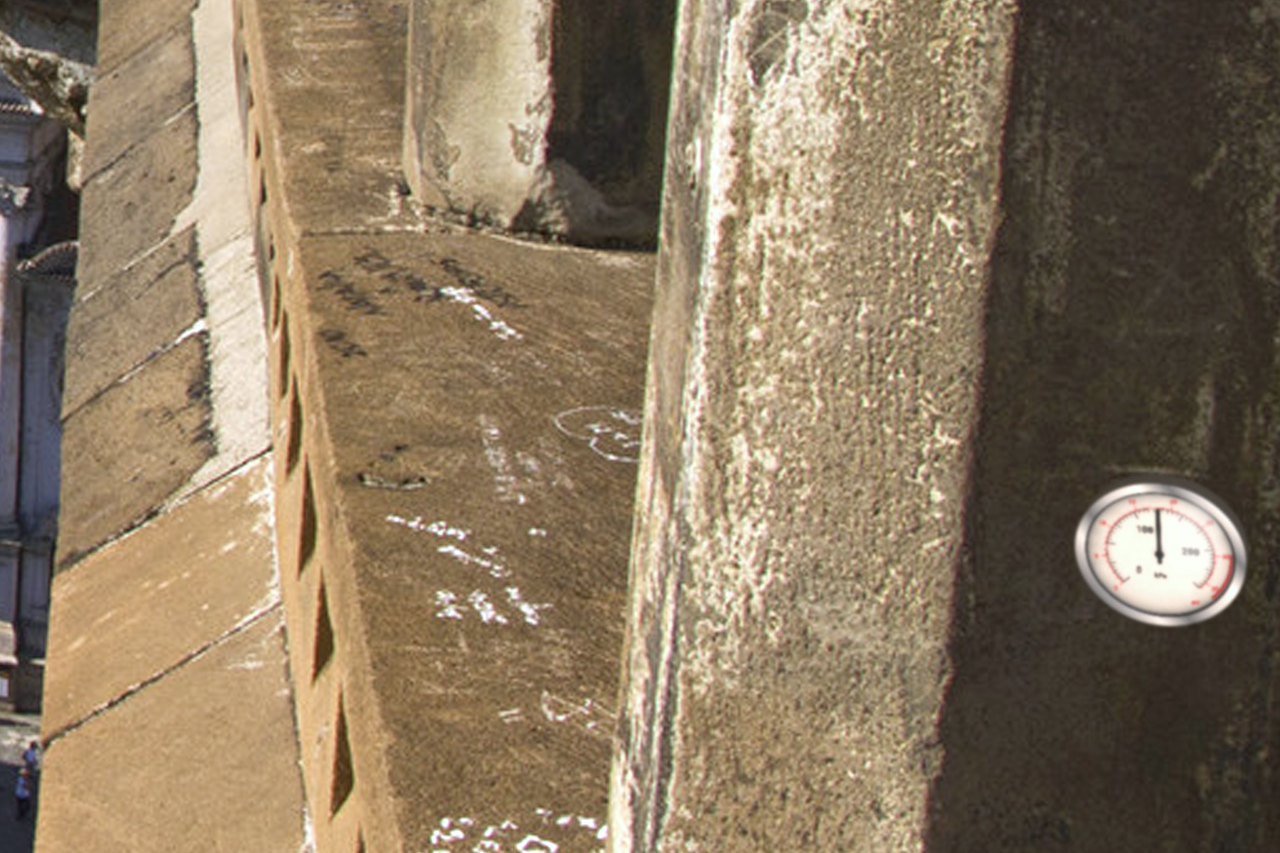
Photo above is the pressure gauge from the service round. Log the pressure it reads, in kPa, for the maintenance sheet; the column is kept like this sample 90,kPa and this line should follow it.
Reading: 125,kPa
